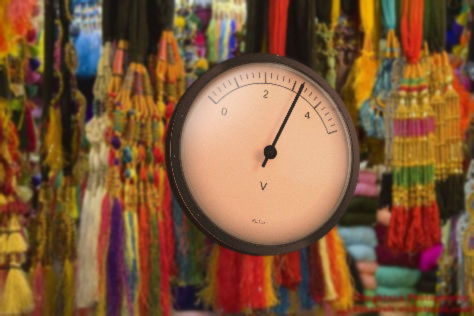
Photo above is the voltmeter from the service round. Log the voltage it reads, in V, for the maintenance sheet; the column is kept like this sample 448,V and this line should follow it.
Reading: 3.2,V
